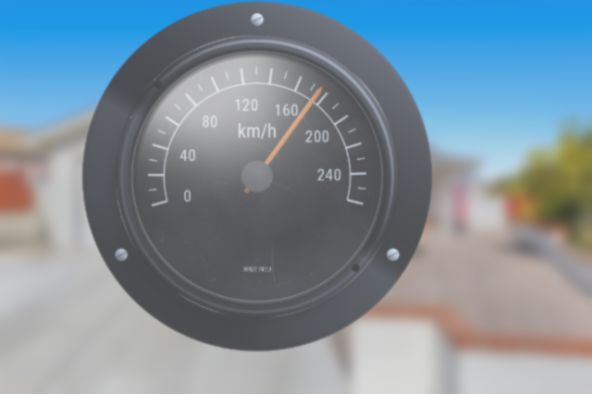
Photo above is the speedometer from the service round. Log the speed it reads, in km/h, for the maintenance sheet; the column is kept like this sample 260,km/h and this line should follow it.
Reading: 175,km/h
